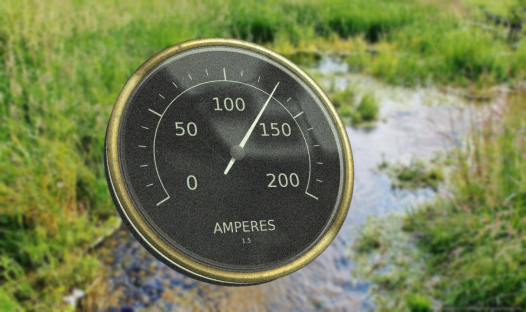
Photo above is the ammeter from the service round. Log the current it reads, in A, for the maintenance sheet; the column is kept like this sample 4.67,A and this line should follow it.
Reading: 130,A
